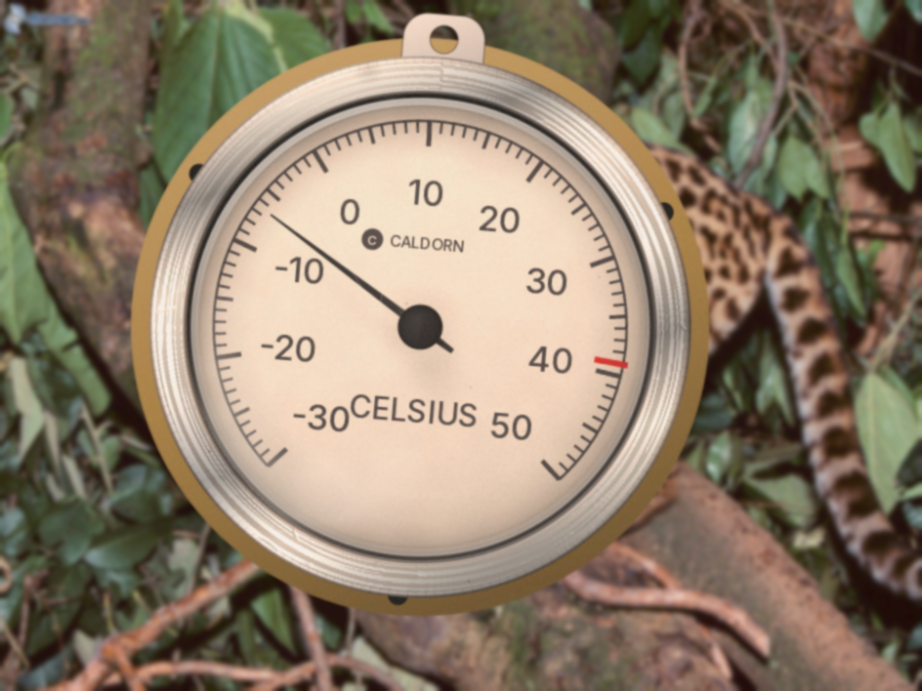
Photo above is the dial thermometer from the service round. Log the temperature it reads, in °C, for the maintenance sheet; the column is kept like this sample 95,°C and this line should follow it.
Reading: -6.5,°C
